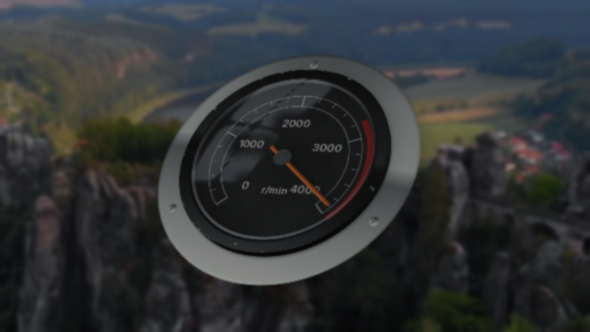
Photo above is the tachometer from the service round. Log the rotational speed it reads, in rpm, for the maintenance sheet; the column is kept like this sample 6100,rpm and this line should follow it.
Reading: 3900,rpm
